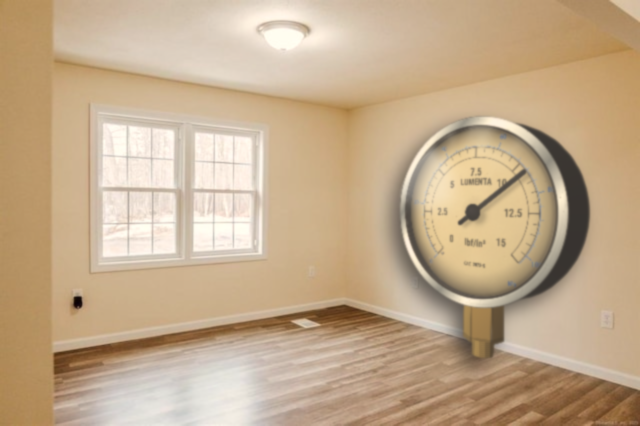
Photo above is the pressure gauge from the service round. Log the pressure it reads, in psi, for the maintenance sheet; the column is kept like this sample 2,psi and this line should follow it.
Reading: 10.5,psi
